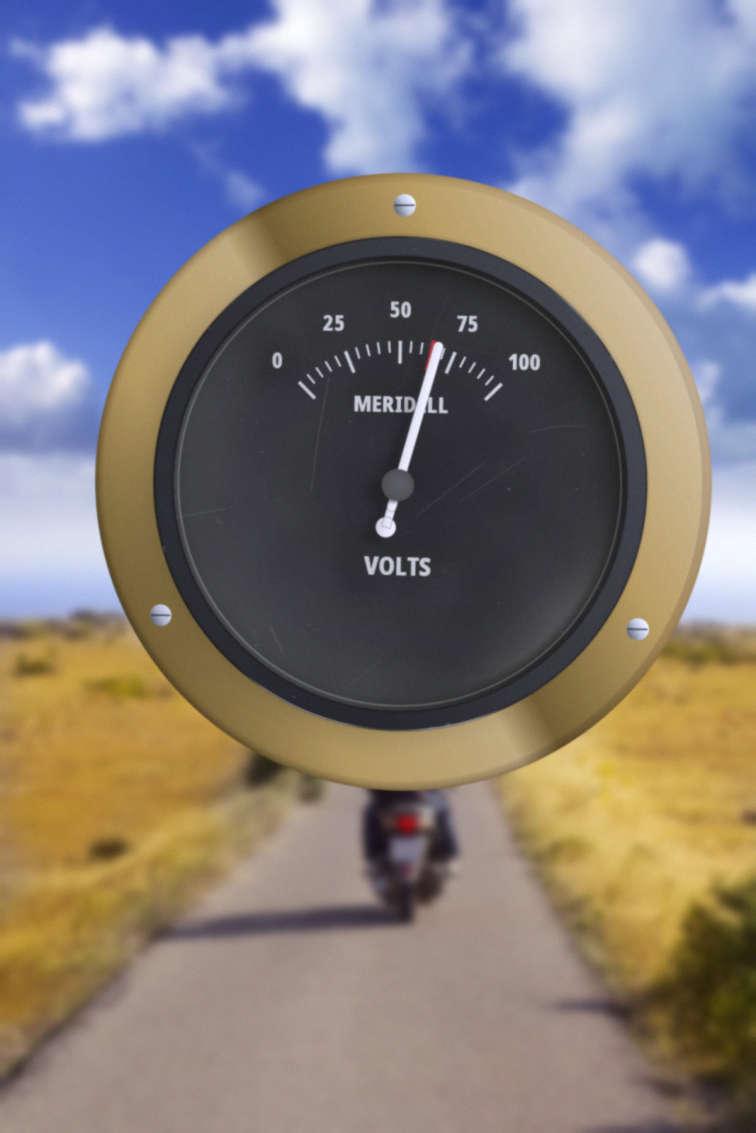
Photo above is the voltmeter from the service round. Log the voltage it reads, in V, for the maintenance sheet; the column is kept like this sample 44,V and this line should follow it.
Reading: 67.5,V
